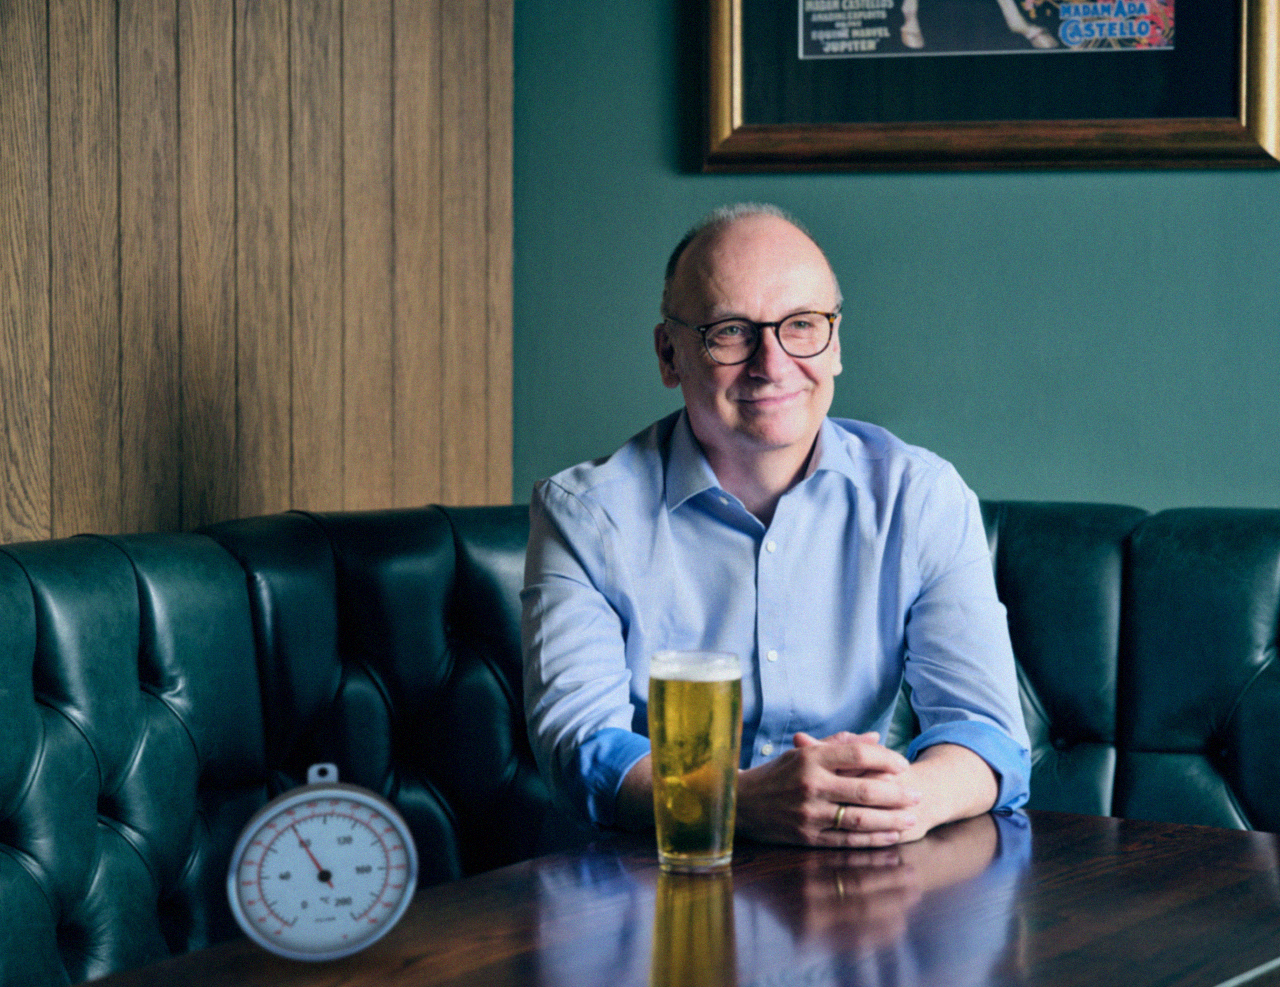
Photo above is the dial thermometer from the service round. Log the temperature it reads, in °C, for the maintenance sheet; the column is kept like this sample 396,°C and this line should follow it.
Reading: 80,°C
